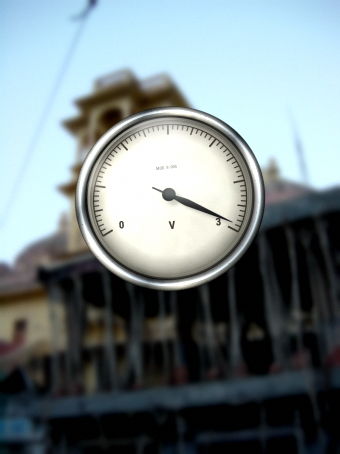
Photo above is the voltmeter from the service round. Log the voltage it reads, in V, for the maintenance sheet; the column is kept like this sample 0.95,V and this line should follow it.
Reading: 2.95,V
